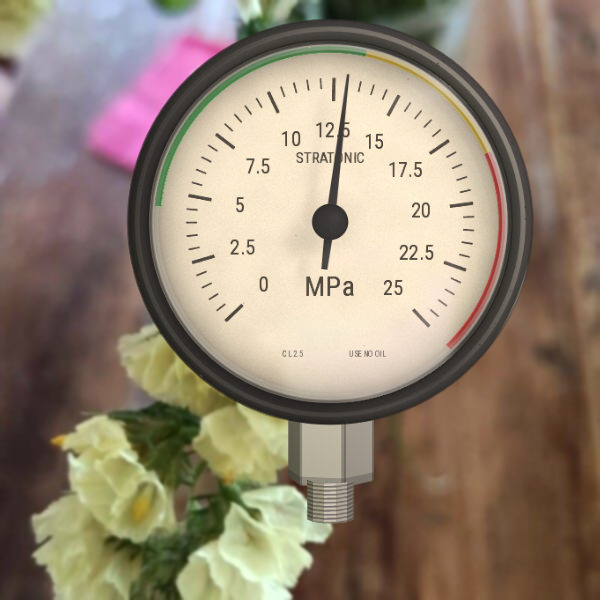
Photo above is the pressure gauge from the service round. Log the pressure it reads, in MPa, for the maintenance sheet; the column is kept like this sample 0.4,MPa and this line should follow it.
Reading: 13,MPa
